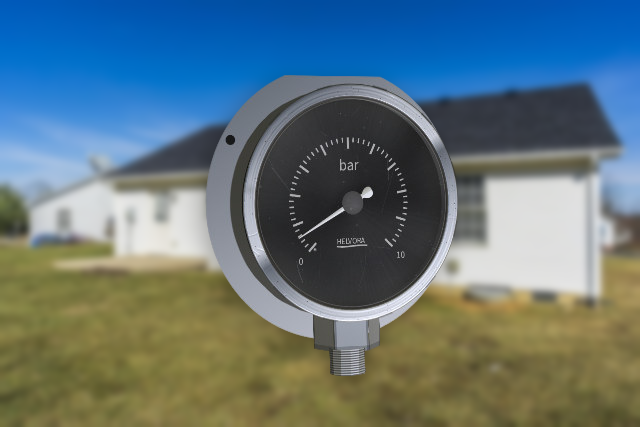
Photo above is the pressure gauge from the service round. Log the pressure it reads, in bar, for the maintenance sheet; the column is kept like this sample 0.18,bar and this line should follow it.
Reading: 0.6,bar
